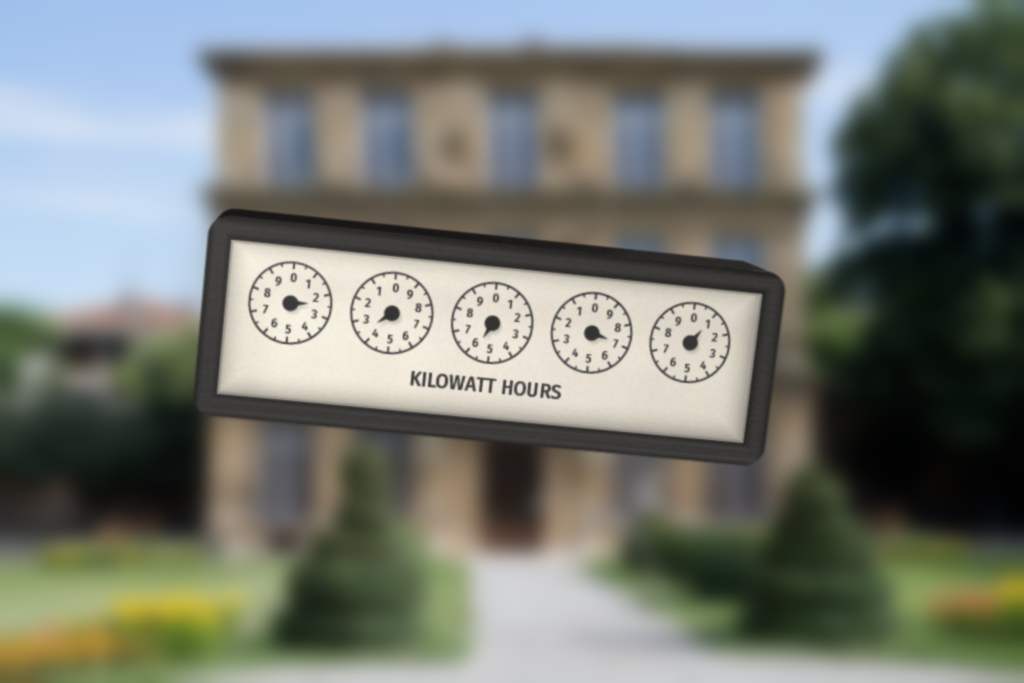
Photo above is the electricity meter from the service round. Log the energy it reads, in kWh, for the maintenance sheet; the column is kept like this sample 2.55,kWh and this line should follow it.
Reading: 23571,kWh
